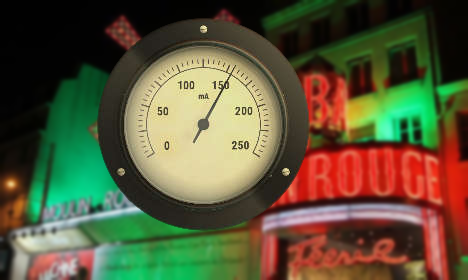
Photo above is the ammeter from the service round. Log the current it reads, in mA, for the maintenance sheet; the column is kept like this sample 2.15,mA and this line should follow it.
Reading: 155,mA
